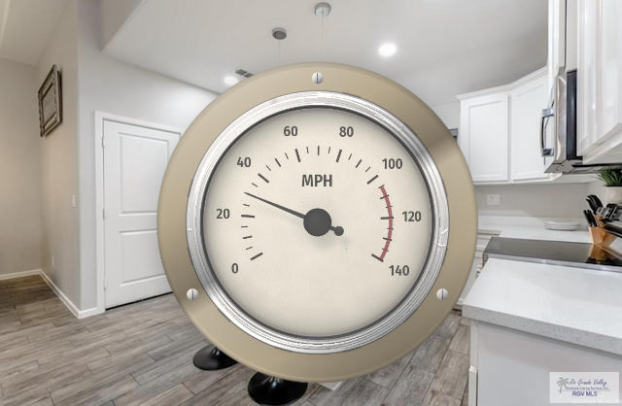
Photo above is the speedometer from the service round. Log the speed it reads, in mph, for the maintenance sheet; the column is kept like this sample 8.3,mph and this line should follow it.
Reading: 30,mph
